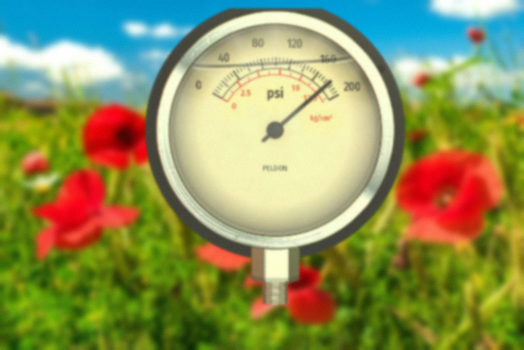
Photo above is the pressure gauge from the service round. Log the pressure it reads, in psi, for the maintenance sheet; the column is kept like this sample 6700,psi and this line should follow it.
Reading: 180,psi
